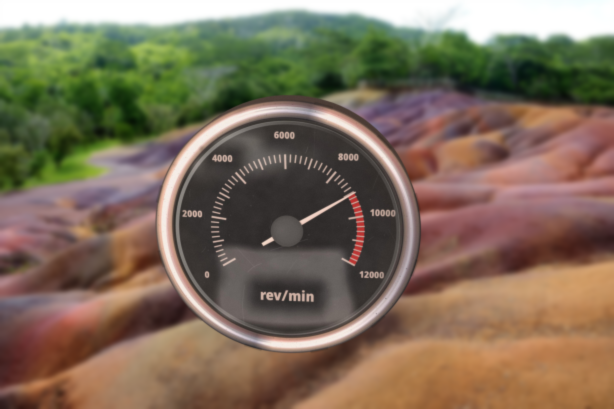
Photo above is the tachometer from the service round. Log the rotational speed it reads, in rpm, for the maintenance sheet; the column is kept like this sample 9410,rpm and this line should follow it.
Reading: 9000,rpm
